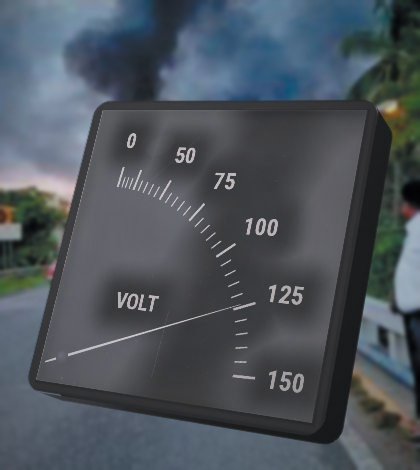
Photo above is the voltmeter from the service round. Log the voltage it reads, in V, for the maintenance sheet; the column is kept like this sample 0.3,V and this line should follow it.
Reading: 125,V
